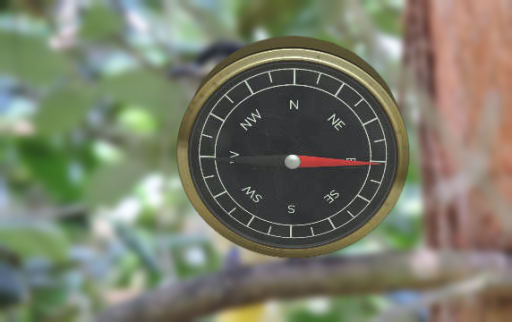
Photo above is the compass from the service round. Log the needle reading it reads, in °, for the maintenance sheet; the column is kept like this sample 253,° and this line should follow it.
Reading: 90,°
